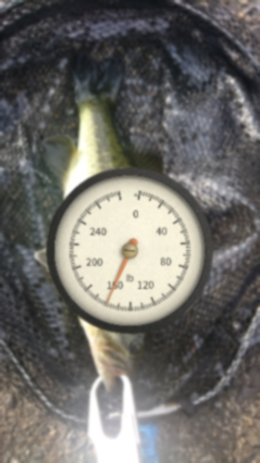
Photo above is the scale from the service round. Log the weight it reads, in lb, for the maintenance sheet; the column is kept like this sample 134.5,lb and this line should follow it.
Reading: 160,lb
